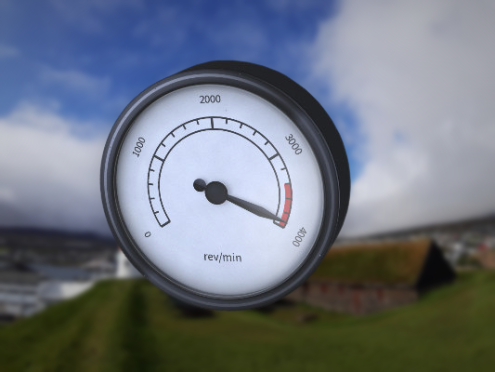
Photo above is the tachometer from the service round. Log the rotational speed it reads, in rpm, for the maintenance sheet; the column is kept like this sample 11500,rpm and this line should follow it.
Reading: 3900,rpm
